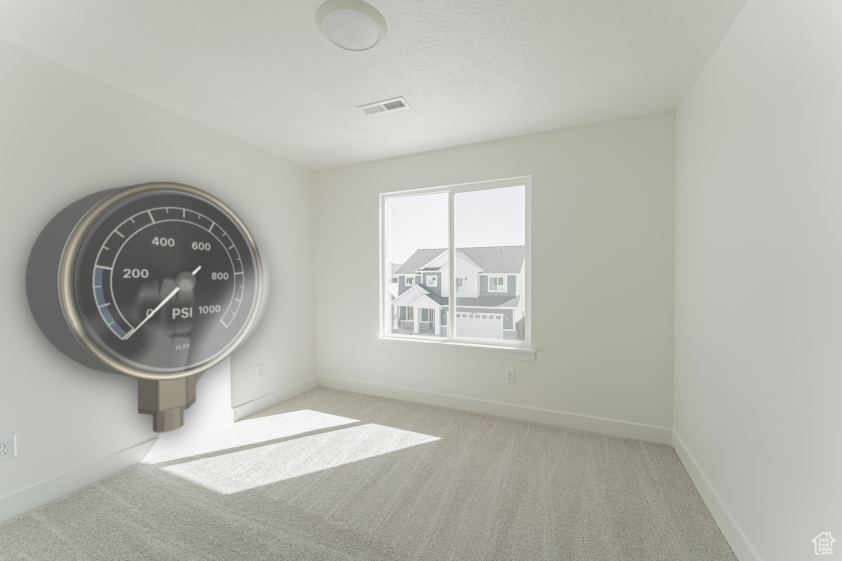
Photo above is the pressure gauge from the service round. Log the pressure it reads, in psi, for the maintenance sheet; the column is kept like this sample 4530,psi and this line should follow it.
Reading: 0,psi
